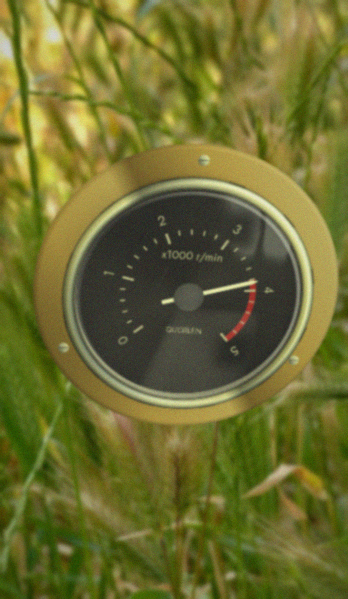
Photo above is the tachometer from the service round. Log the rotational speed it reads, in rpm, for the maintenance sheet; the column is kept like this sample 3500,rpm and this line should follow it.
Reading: 3800,rpm
